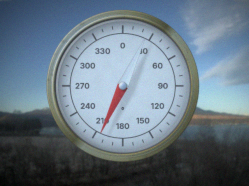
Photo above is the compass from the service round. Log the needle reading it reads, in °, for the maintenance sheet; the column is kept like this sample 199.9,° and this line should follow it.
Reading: 205,°
